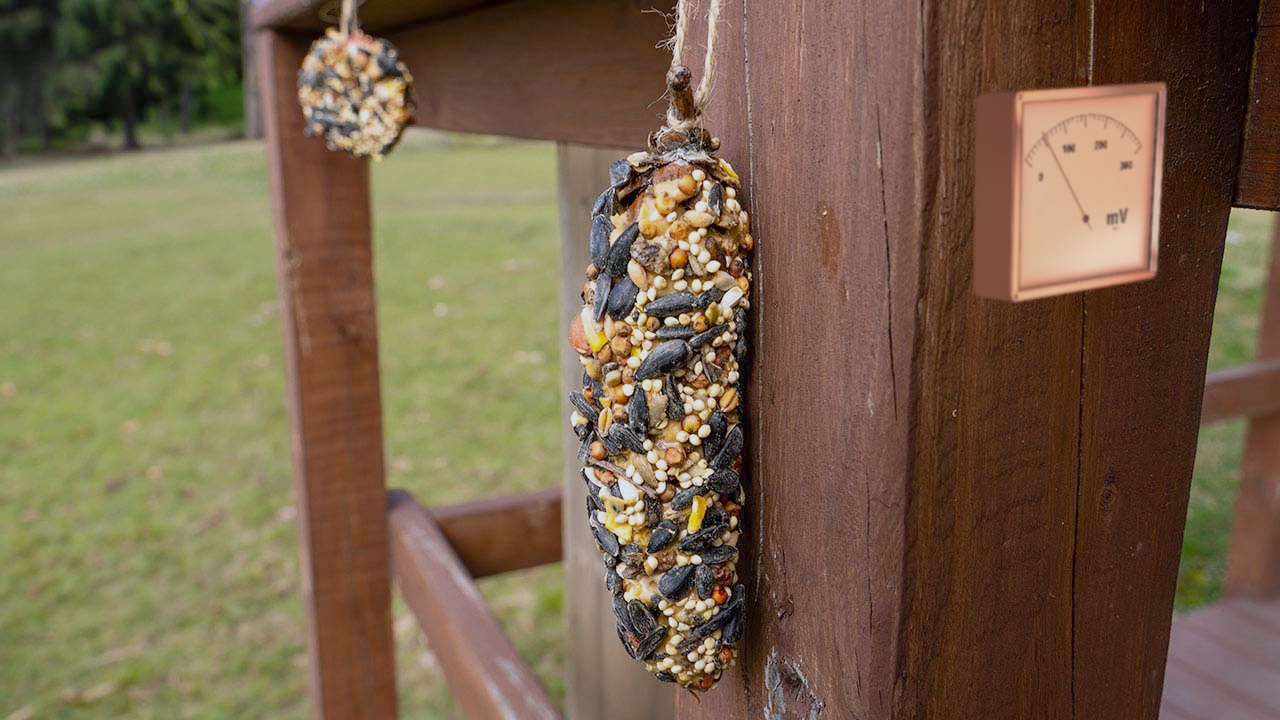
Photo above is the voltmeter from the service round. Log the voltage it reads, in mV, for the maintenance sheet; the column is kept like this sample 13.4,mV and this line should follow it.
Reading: 50,mV
